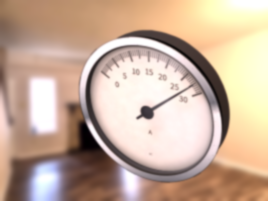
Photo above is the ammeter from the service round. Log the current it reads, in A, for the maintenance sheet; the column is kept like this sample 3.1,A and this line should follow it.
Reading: 27.5,A
